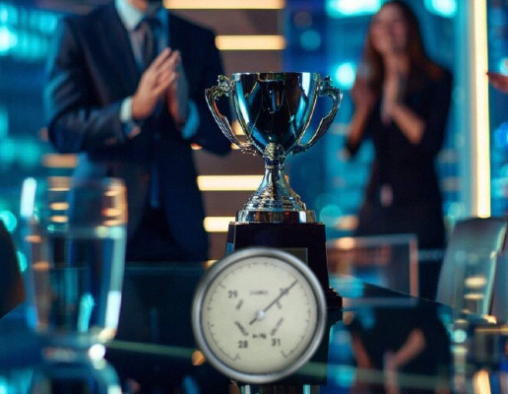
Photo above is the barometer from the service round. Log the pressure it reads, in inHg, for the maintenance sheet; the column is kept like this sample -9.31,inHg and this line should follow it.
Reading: 30,inHg
